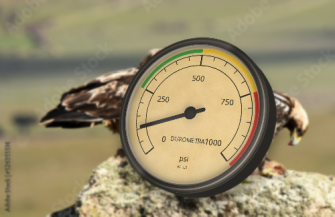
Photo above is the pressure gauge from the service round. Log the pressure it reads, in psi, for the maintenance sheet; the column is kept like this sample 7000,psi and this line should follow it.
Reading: 100,psi
